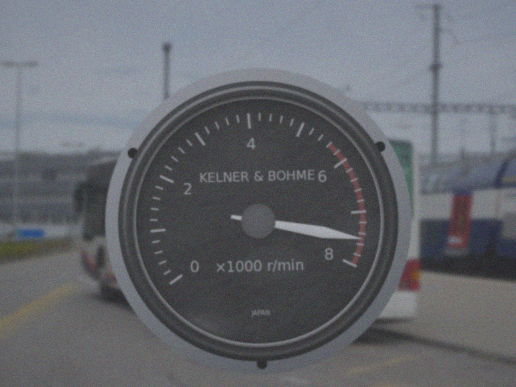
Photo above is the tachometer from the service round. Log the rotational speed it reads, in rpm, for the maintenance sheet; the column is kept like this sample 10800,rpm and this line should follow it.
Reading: 7500,rpm
